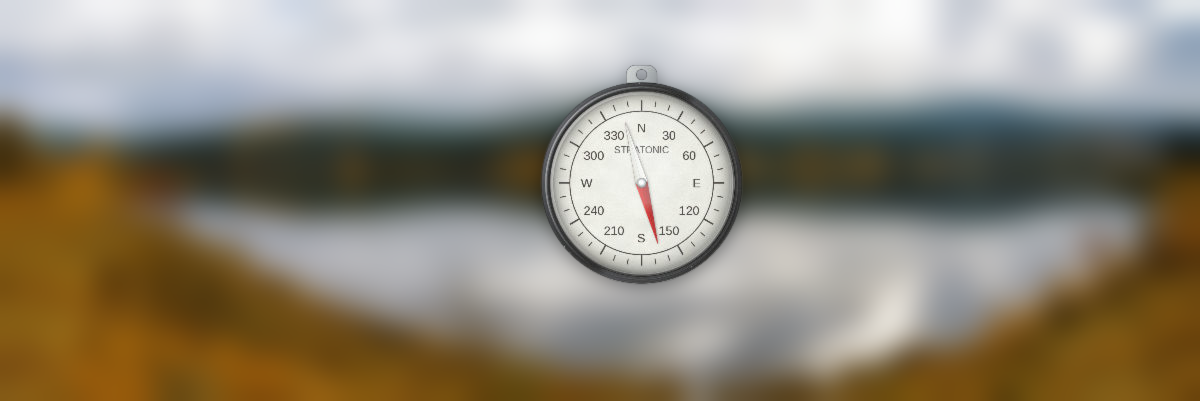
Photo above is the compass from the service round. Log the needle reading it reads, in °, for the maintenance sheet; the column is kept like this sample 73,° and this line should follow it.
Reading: 165,°
